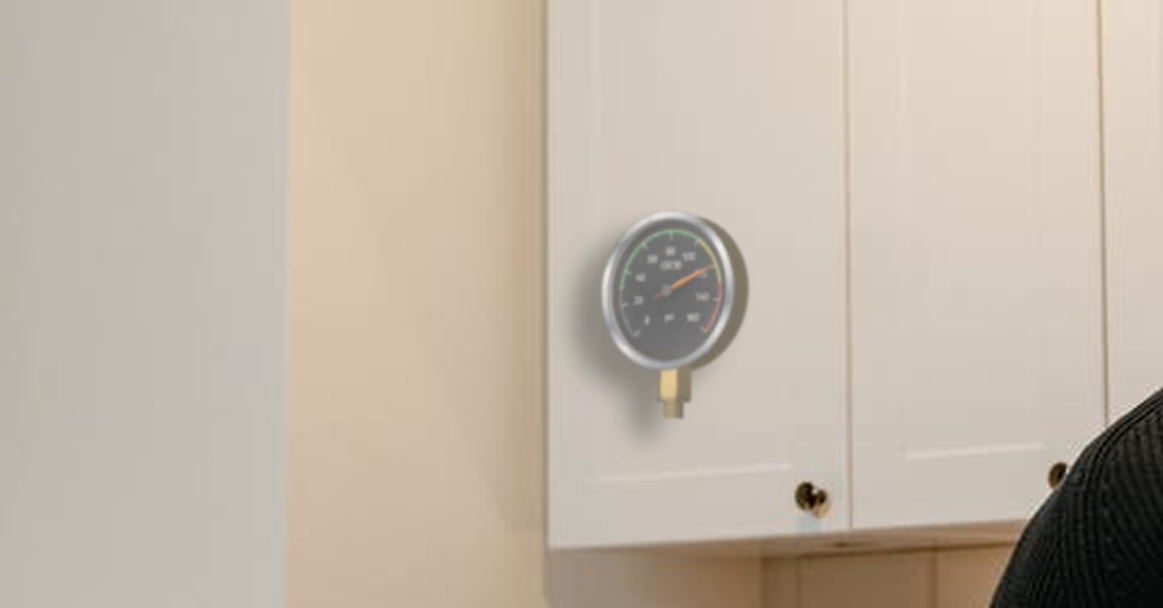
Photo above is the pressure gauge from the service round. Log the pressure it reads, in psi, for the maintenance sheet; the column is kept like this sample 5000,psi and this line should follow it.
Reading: 120,psi
